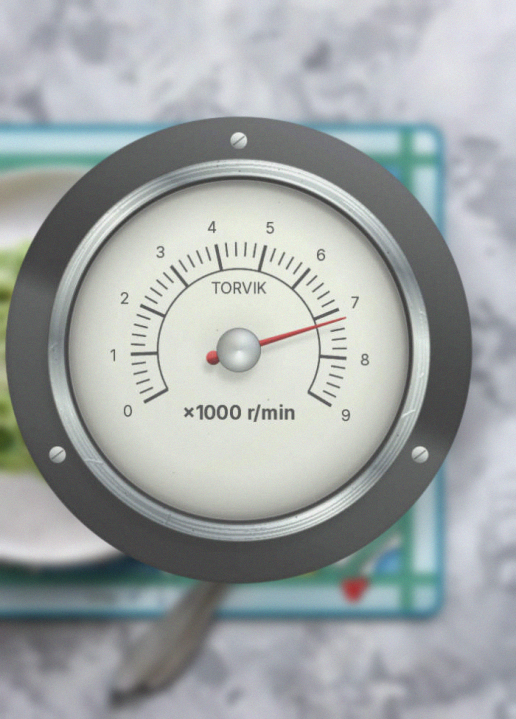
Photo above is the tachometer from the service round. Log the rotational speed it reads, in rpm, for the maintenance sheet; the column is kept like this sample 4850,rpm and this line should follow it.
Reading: 7200,rpm
